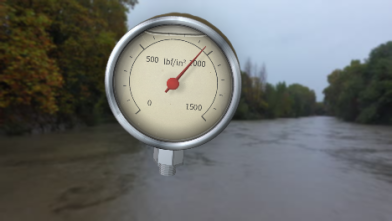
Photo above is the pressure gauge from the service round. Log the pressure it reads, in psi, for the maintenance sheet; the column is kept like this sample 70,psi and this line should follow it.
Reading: 950,psi
